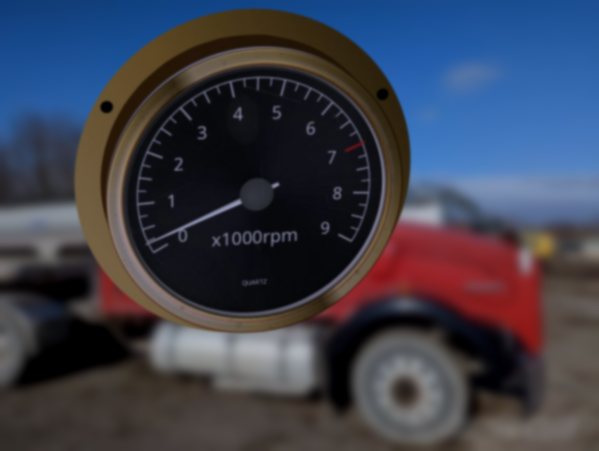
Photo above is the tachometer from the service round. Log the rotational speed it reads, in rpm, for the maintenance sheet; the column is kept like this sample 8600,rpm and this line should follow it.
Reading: 250,rpm
